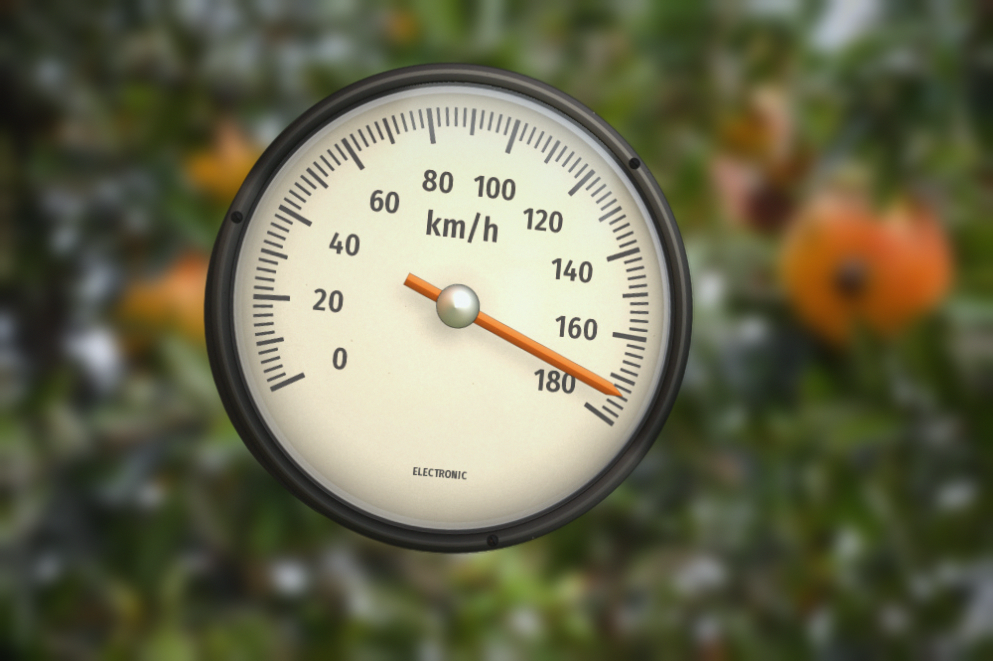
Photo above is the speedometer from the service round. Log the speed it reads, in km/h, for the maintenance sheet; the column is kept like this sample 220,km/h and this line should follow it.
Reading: 174,km/h
